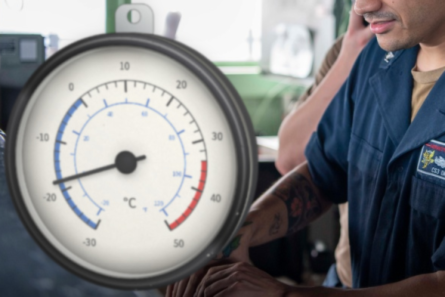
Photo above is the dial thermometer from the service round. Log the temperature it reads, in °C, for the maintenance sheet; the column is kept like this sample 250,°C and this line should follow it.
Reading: -18,°C
